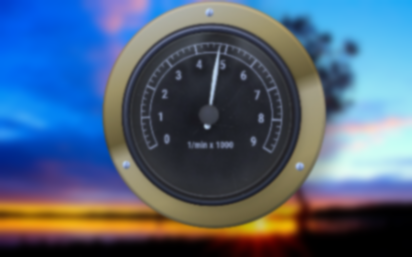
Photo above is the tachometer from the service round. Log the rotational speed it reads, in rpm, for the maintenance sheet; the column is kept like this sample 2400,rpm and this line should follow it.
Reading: 4800,rpm
